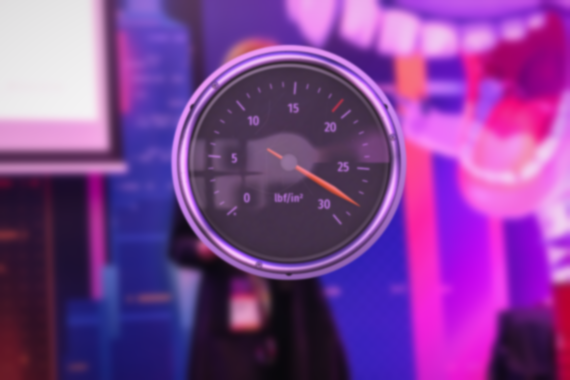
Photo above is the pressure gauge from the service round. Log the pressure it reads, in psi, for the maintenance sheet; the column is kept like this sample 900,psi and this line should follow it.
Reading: 28,psi
